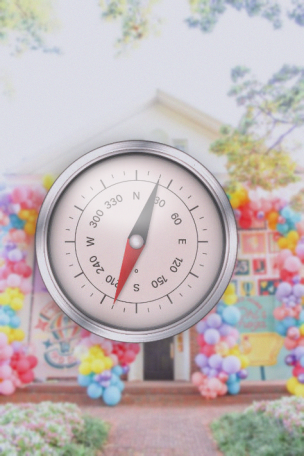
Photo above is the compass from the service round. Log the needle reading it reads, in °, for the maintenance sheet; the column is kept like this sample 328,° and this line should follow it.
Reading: 200,°
